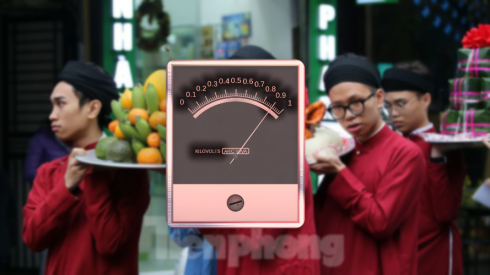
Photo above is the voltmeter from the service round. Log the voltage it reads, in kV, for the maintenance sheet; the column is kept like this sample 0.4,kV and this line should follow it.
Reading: 0.9,kV
